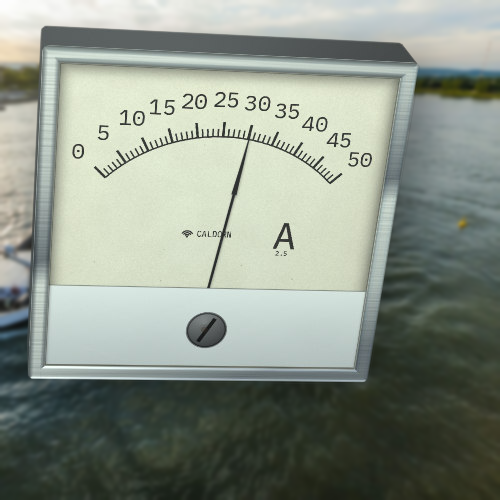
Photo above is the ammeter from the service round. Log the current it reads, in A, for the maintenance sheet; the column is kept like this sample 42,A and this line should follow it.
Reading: 30,A
